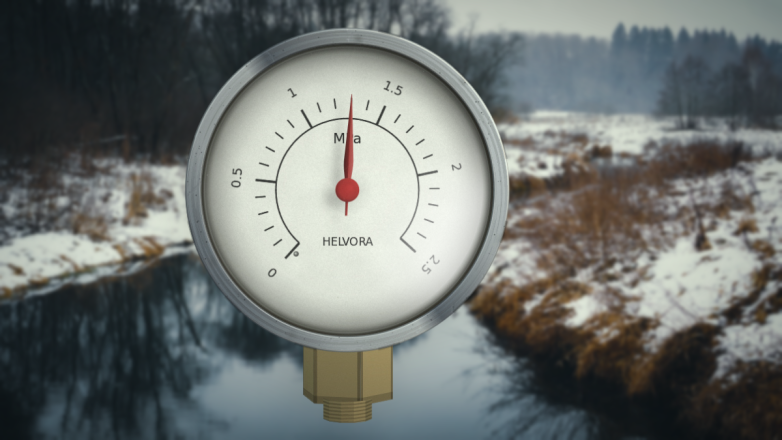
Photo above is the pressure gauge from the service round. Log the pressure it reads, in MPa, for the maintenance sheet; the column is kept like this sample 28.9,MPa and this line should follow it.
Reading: 1.3,MPa
